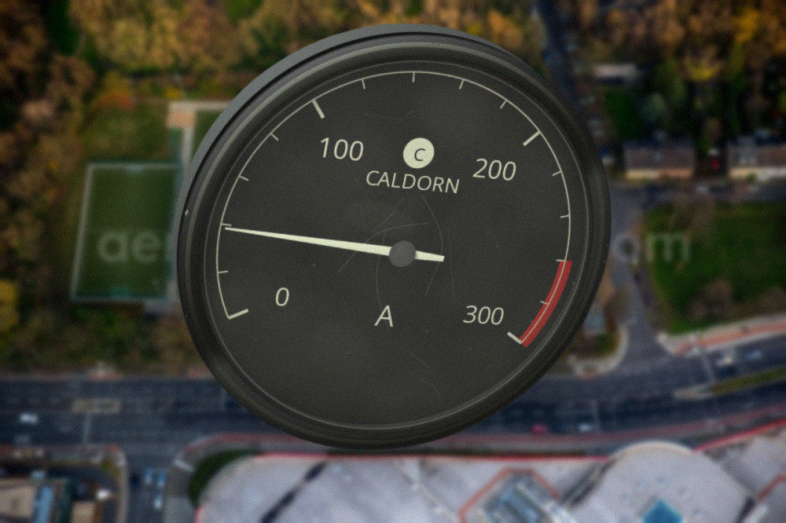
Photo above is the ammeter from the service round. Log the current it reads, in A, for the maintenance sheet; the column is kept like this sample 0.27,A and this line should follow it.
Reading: 40,A
